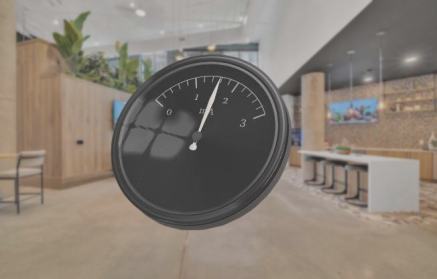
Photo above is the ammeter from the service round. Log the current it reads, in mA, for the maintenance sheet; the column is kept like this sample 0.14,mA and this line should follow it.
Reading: 1.6,mA
